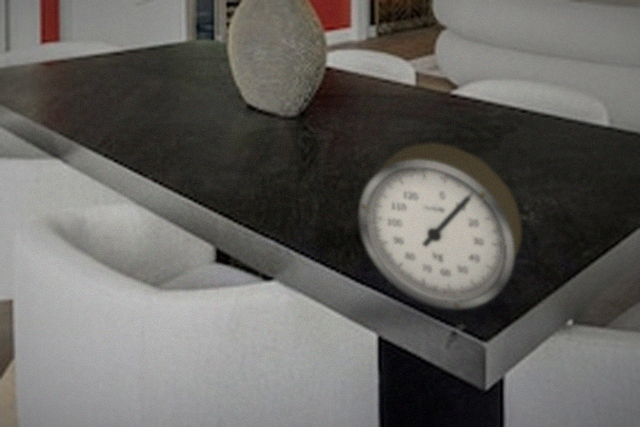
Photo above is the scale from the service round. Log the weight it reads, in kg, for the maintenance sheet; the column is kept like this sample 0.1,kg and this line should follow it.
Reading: 10,kg
